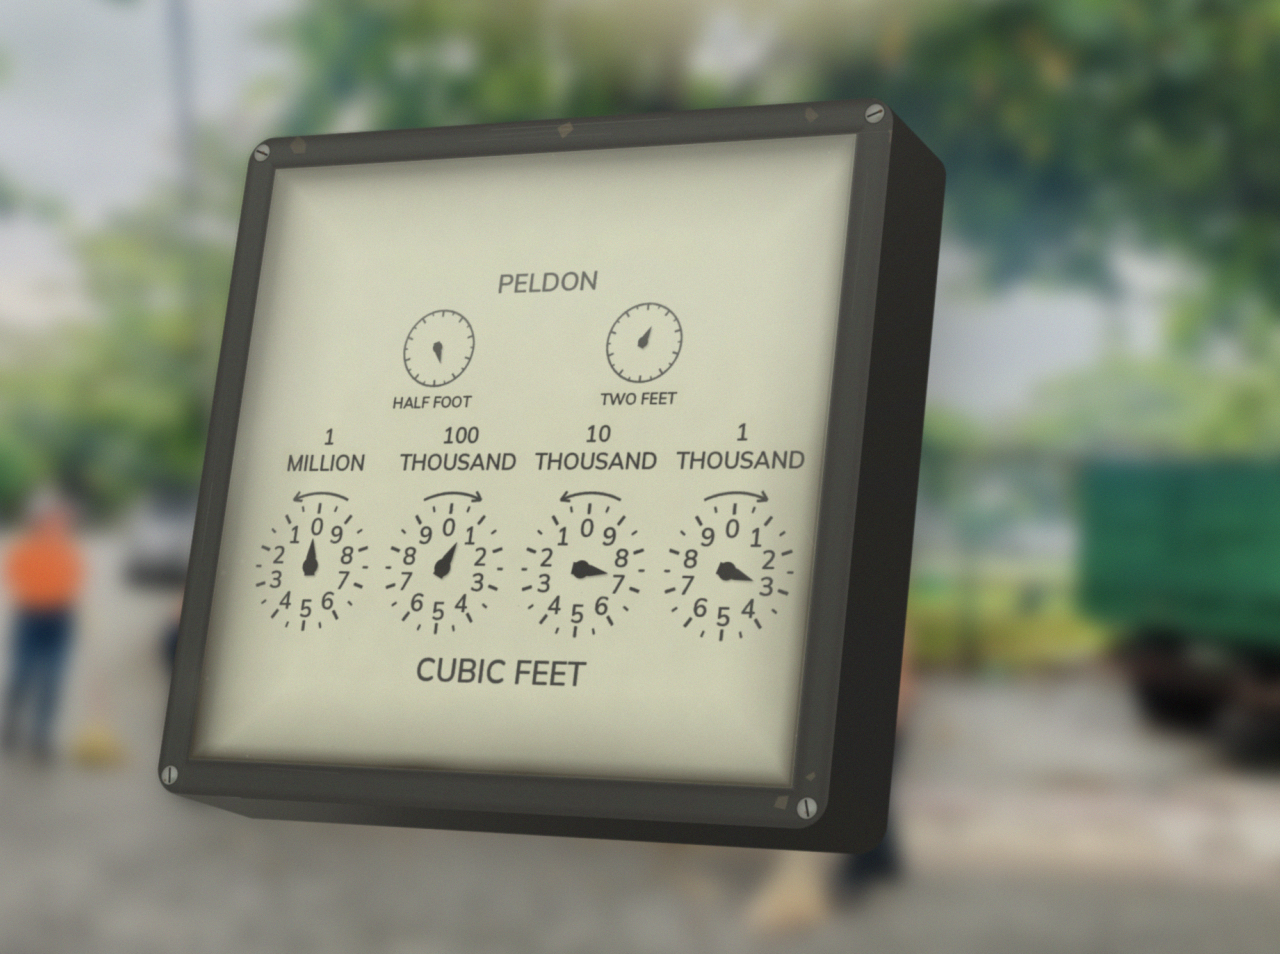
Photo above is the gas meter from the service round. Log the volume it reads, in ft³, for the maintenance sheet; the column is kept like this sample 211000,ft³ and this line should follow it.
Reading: 7300,ft³
